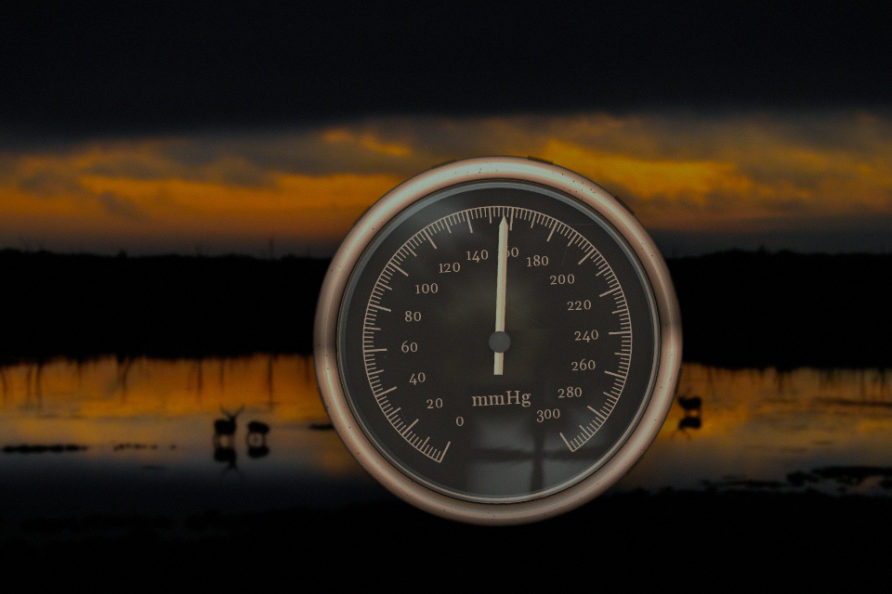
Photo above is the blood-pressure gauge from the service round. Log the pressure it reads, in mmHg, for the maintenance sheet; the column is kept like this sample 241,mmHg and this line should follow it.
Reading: 156,mmHg
